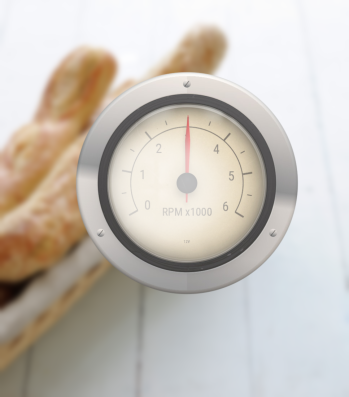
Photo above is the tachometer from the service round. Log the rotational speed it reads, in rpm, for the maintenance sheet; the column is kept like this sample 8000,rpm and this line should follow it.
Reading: 3000,rpm
